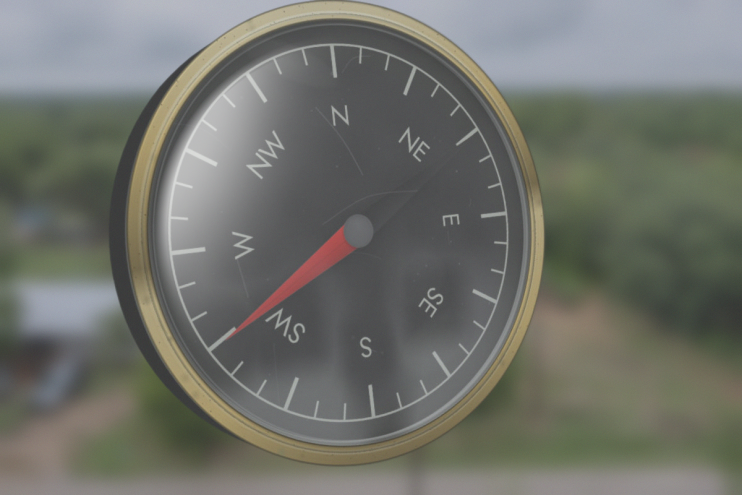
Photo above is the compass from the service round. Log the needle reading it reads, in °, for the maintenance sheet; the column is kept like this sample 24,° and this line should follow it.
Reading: 240,°
